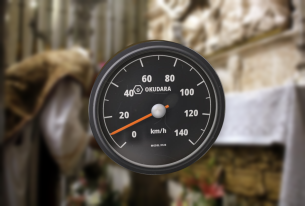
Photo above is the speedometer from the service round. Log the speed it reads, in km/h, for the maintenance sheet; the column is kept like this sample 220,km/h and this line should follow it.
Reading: 10,km/h
